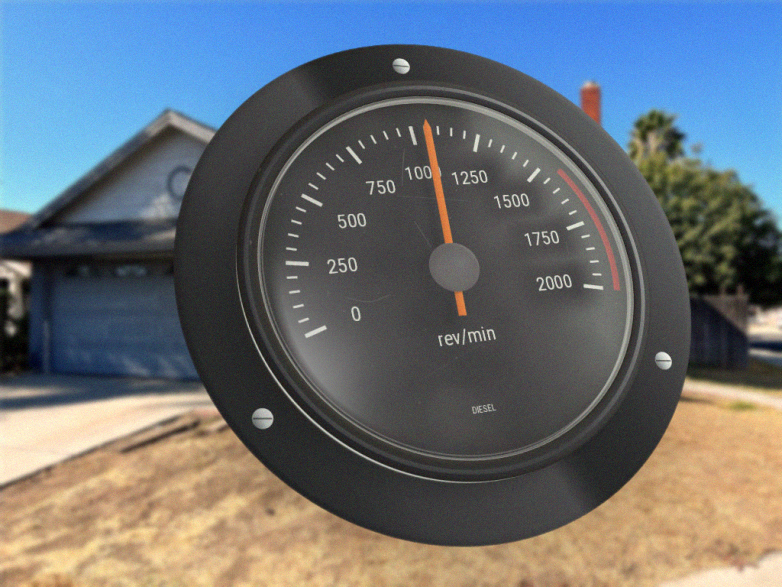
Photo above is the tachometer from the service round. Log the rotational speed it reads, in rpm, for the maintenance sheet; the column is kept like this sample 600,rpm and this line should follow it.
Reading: 1050,rpm
